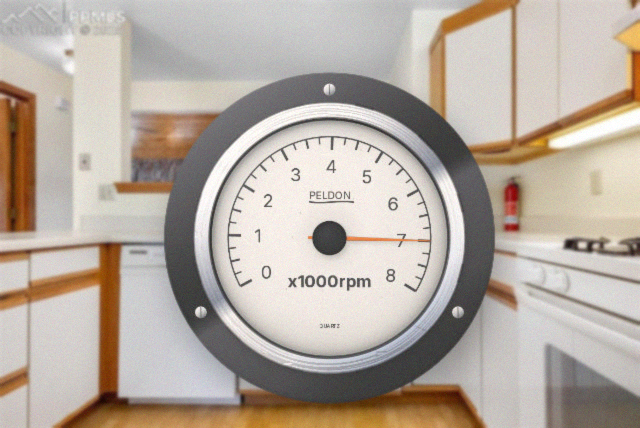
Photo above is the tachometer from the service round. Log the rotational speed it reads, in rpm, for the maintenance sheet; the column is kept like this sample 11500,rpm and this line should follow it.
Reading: 7000,rpm
